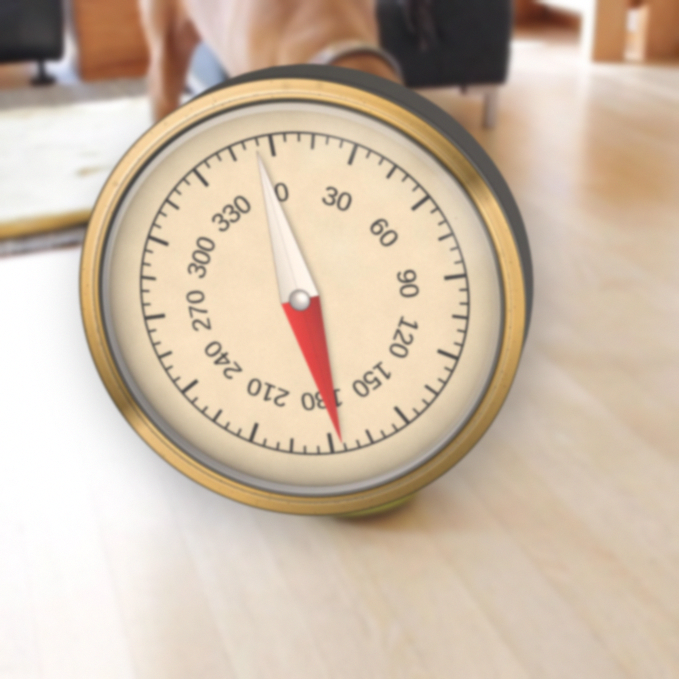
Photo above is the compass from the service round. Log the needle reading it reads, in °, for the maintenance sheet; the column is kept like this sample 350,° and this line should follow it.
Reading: 175,°
